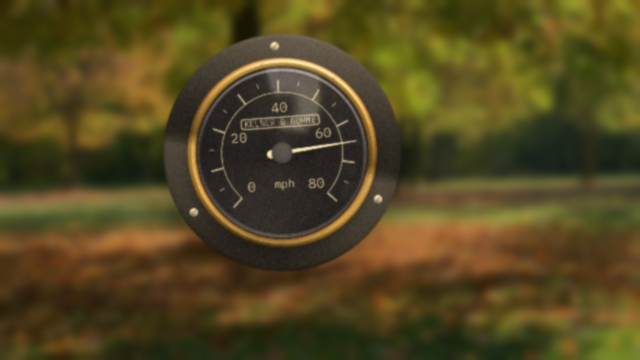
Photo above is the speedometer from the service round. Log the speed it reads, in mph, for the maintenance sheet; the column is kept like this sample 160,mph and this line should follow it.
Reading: 65,mph
